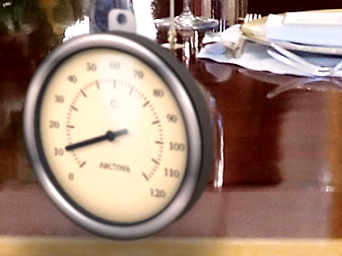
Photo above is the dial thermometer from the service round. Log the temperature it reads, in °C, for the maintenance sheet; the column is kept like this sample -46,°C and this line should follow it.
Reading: 10,°C
